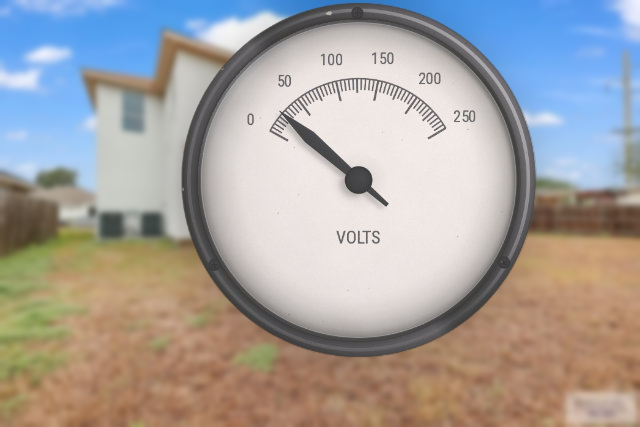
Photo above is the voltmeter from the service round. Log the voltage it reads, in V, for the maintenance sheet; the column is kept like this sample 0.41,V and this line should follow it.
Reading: 25,V
